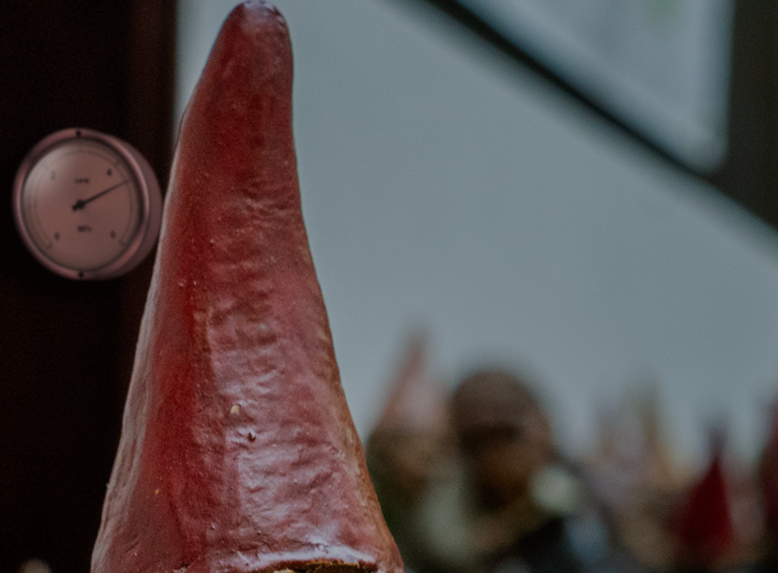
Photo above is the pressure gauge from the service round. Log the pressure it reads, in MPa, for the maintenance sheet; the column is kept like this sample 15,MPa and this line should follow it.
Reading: 4.5,MPa
